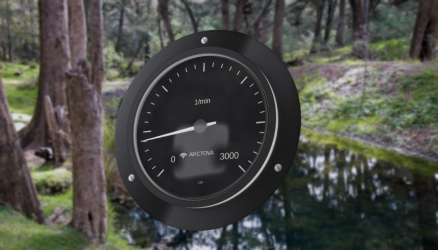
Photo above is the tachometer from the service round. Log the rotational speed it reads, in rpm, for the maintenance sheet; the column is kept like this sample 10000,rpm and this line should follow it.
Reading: 400,rpm
